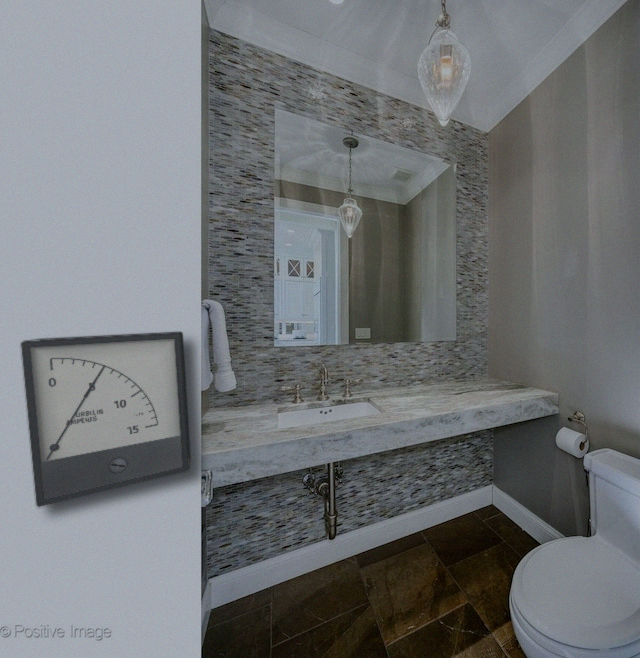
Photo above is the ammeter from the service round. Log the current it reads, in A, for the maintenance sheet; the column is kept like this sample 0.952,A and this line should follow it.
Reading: 5,A
